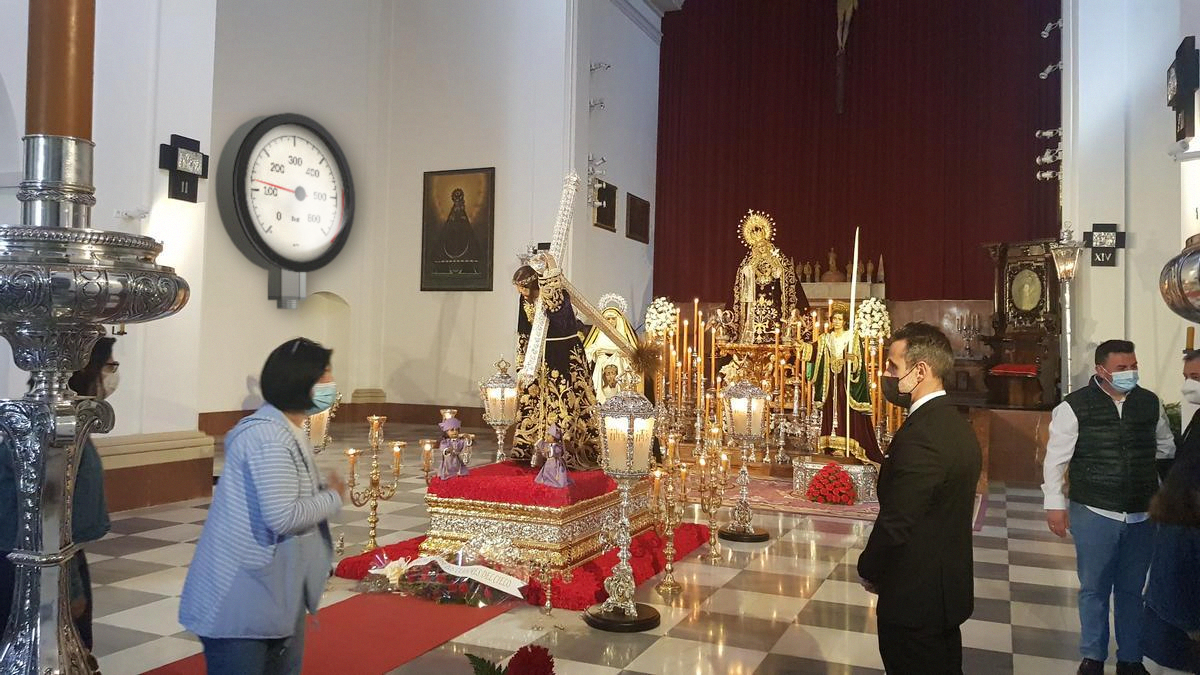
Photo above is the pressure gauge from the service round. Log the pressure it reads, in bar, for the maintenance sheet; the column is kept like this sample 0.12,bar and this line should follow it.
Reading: 120,bar
